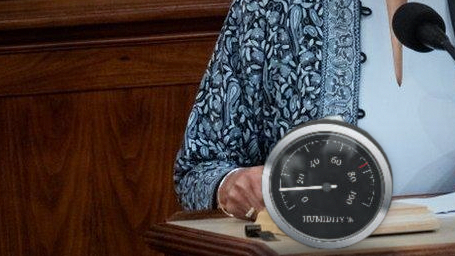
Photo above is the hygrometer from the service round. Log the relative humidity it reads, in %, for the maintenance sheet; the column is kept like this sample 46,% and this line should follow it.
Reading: 12,%
